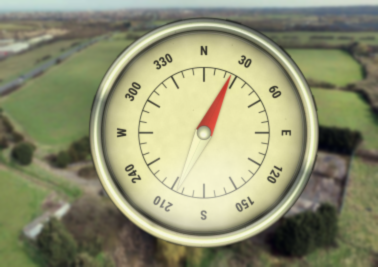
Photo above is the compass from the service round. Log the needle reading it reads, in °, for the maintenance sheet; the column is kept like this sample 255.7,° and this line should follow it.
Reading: 25,°
